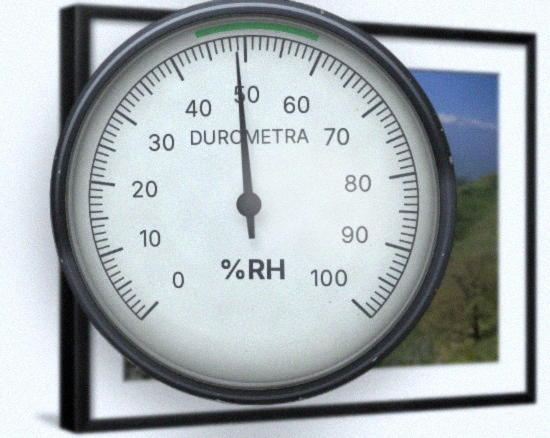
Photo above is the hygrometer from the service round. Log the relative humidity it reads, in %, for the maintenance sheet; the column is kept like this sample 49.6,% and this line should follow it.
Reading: 49,%
